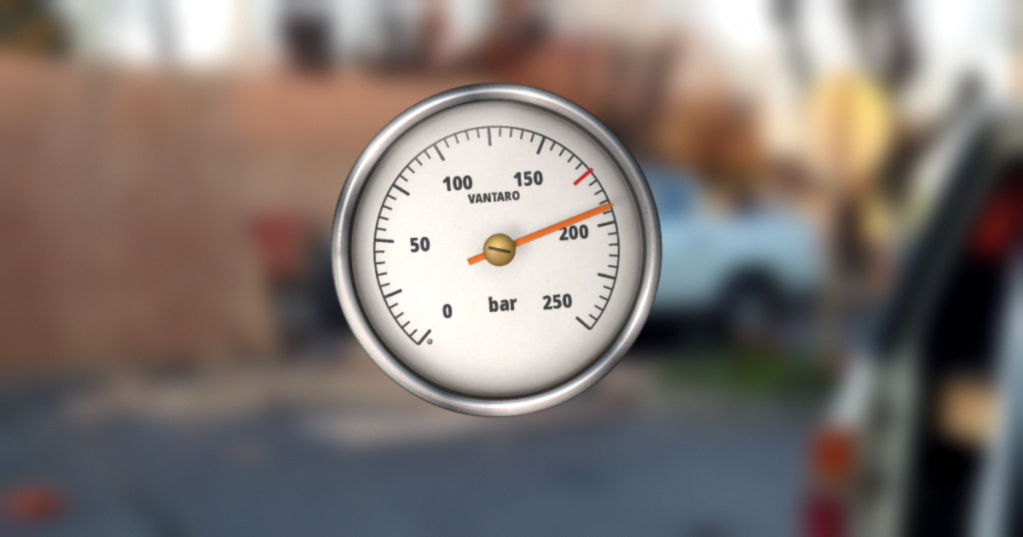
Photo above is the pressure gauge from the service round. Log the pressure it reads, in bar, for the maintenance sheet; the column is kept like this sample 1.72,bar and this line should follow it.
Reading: 192.5,bar
